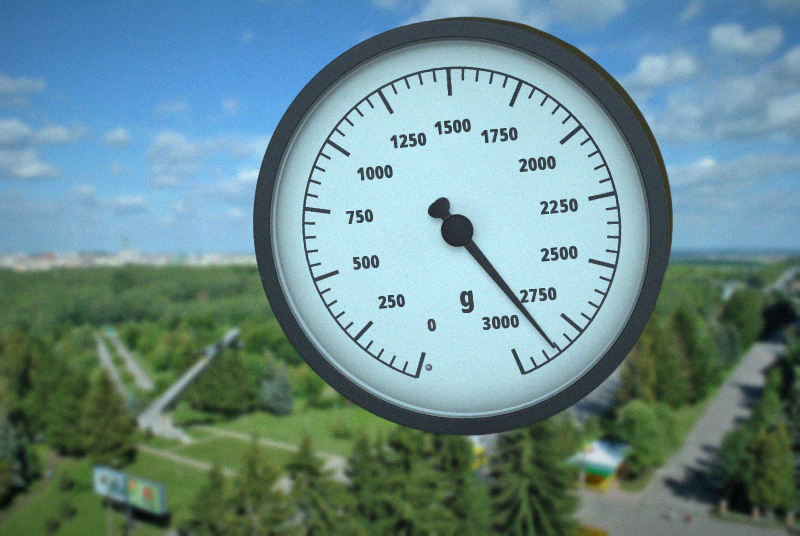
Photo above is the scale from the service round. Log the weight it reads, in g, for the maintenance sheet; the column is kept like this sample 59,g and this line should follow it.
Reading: 2850,g
